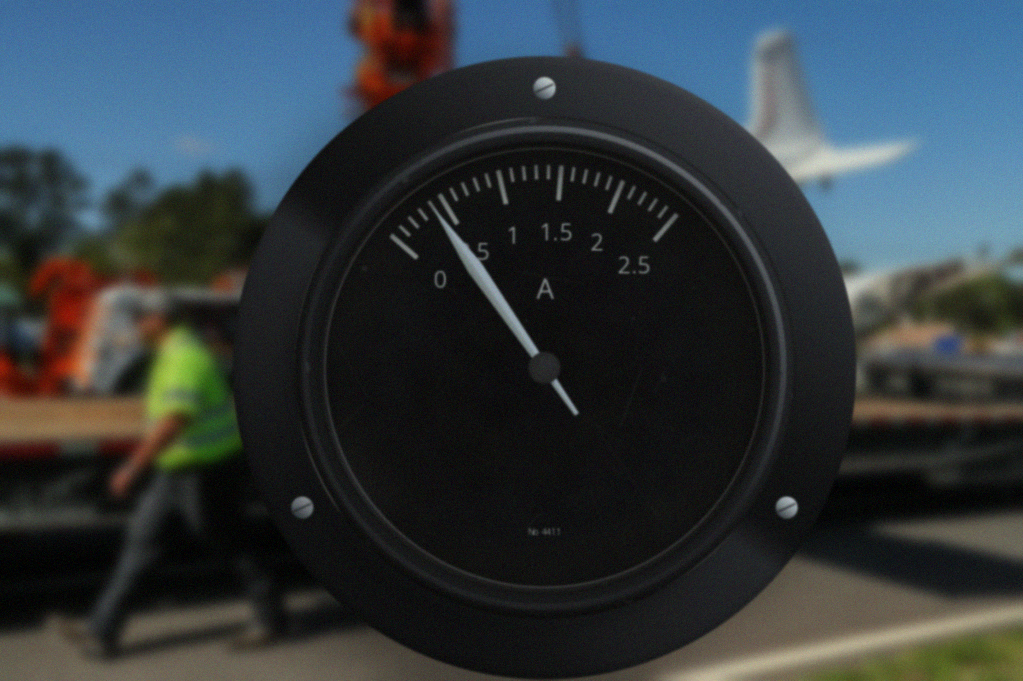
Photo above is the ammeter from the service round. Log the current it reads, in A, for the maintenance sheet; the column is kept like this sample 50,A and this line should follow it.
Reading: 0.4,A
